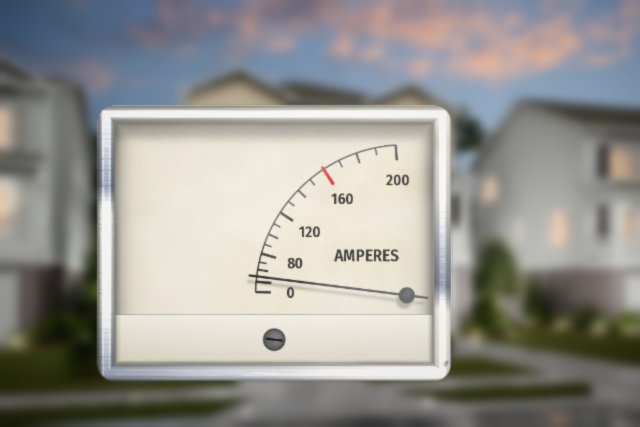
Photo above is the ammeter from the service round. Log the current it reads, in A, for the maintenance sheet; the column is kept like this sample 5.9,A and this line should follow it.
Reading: 50,A
